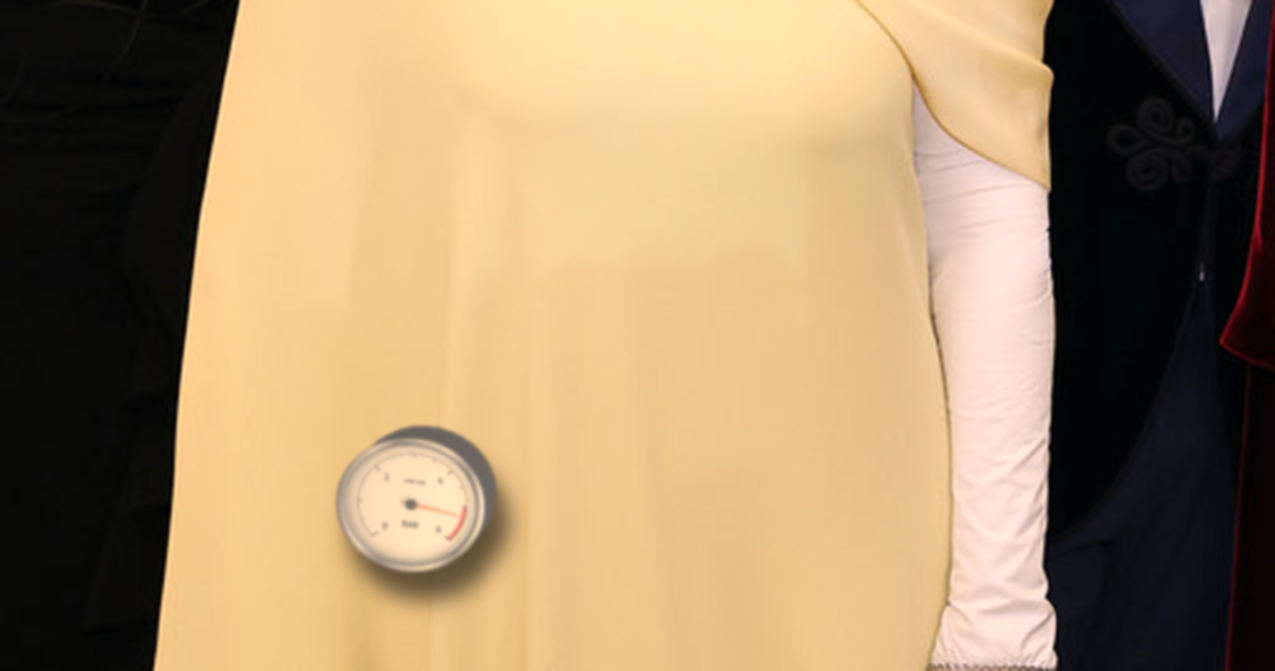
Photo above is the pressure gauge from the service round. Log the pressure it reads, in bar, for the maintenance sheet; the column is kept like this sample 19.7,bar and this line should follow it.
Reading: 5.25,bar
